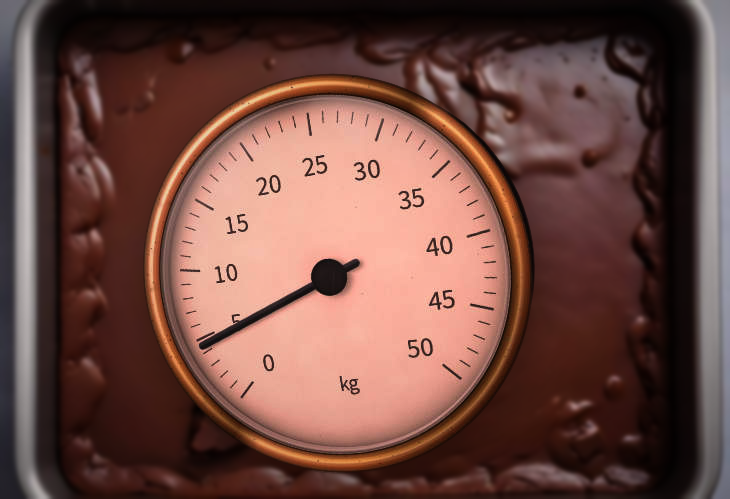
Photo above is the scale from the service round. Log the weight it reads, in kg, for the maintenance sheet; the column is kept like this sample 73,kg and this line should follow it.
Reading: 4.5,kg
